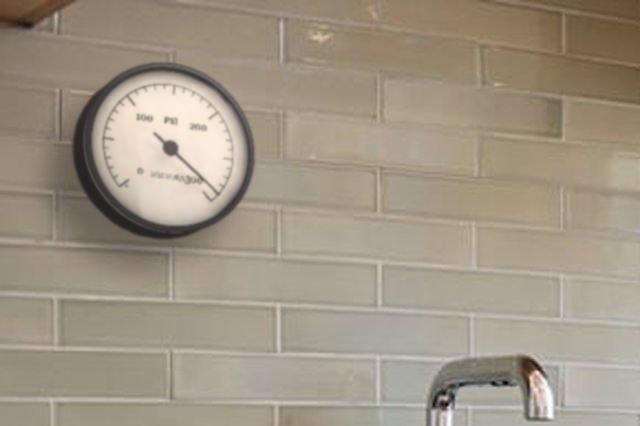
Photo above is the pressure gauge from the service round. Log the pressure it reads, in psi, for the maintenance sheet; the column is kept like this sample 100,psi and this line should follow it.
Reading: 290,psi
